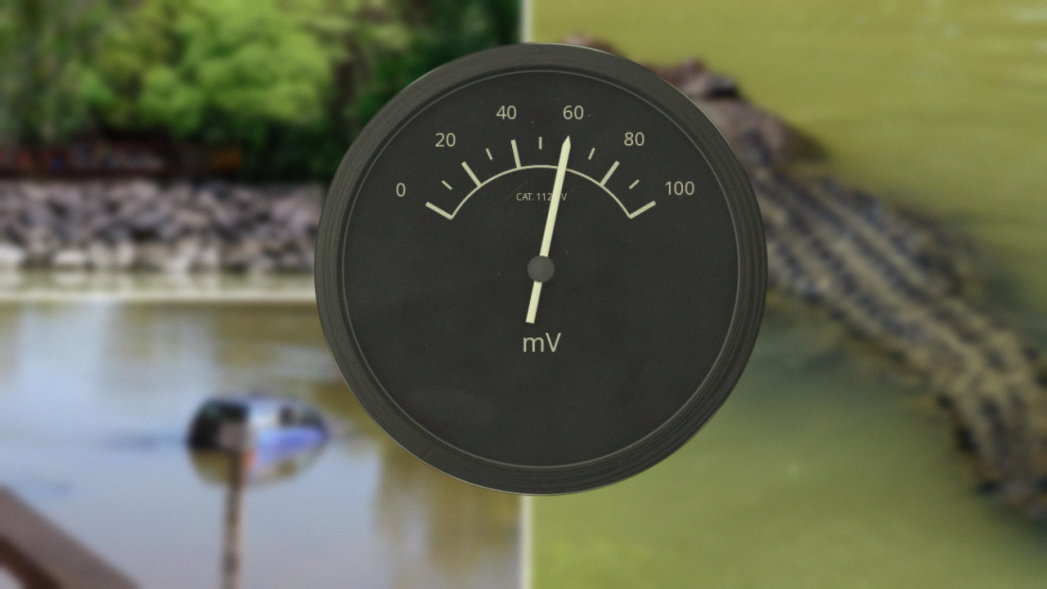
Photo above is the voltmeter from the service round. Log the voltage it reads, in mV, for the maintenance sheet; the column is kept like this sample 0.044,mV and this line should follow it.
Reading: 60,mV
